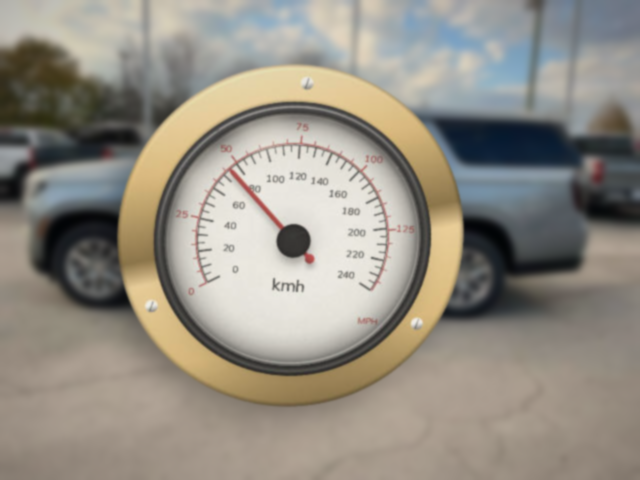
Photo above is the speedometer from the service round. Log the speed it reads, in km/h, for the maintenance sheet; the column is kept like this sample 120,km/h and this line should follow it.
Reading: 75,km/h
